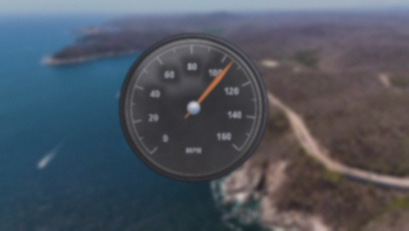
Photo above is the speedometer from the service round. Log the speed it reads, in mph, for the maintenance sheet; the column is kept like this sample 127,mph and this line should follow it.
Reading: 105,mph
